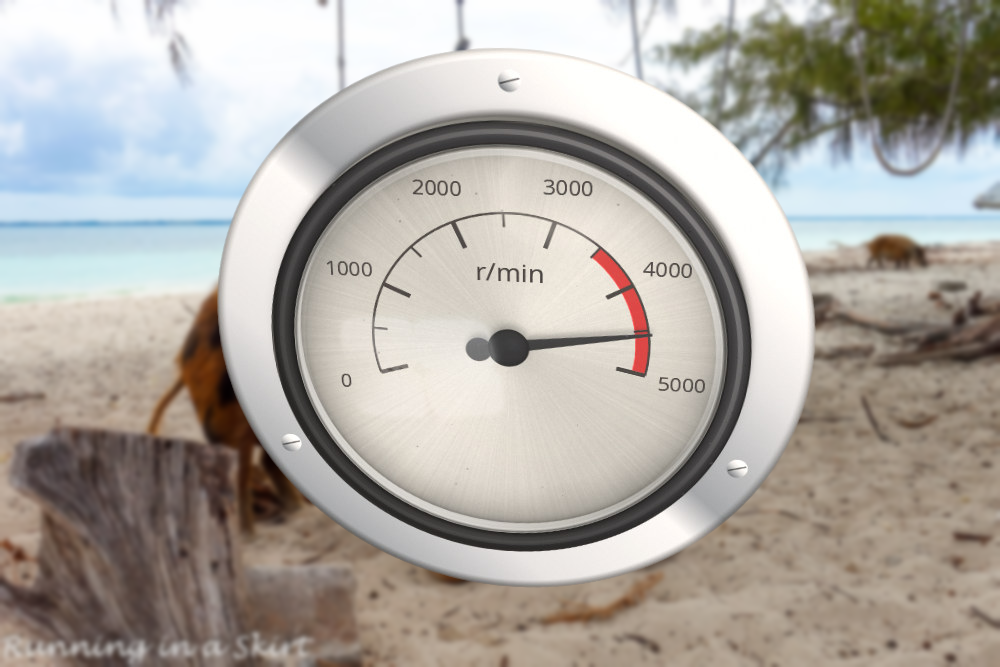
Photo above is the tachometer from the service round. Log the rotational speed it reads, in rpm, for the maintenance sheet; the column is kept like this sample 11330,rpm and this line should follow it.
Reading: 4500,rpm
